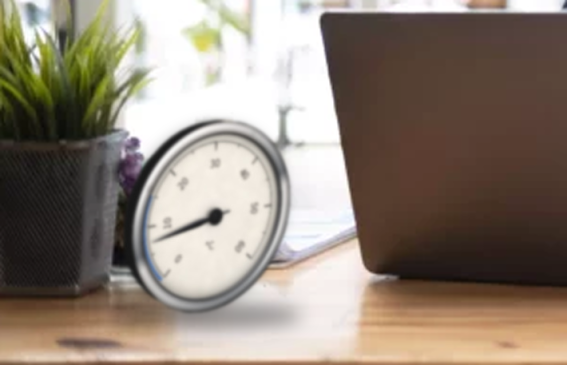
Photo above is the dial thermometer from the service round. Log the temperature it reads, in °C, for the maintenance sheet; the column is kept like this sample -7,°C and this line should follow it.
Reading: 7.5,°C
